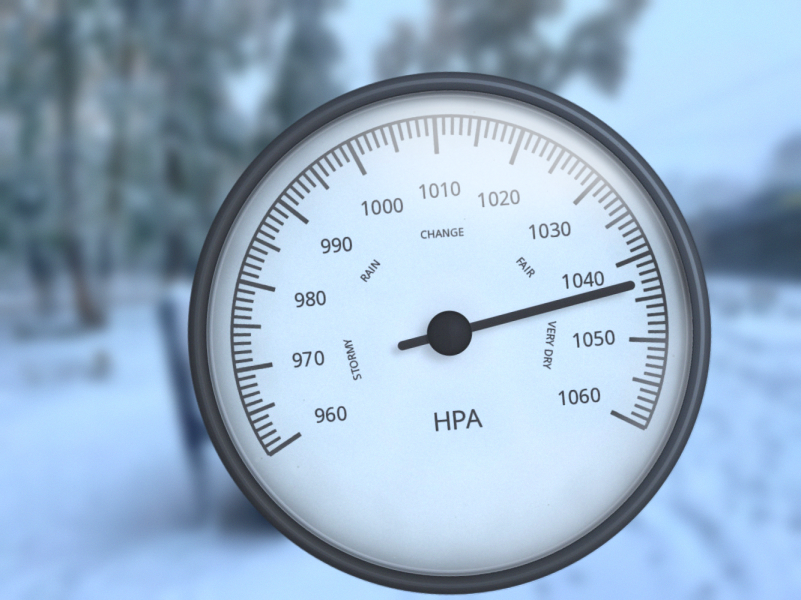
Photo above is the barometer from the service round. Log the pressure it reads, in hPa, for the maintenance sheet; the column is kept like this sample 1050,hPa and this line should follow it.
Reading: 1043,hPa
